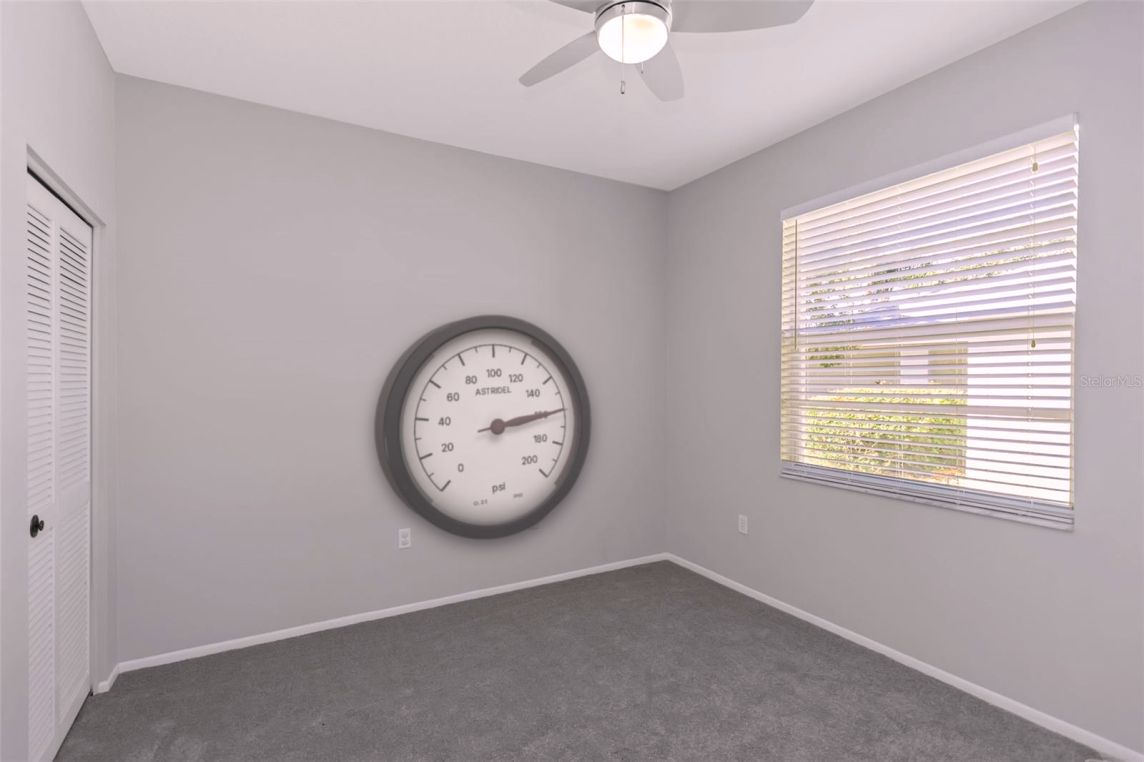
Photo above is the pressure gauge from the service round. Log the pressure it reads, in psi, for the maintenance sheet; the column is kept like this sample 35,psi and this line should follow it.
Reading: 160,psi
